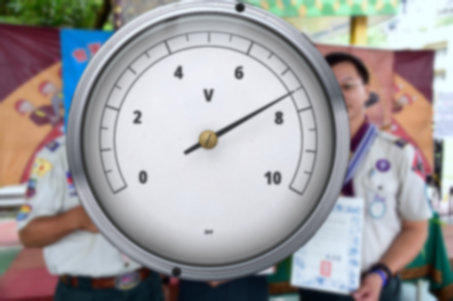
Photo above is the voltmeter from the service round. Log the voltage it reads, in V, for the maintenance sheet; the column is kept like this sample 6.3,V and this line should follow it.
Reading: 7.5,V
